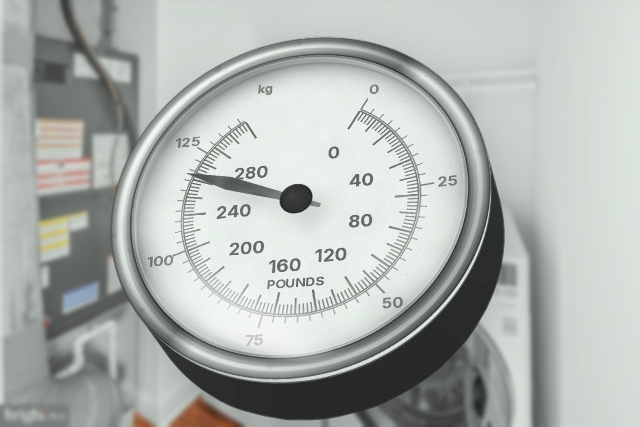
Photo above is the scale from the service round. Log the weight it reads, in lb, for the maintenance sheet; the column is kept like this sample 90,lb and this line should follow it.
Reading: 260,lb
